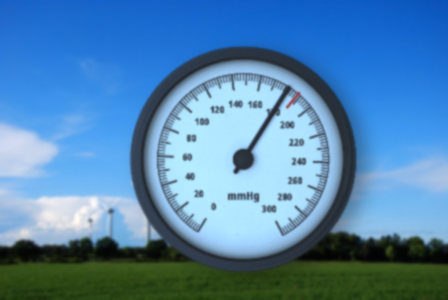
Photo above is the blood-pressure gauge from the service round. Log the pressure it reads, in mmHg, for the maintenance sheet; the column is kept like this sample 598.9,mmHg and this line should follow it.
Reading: 180,mmHg
